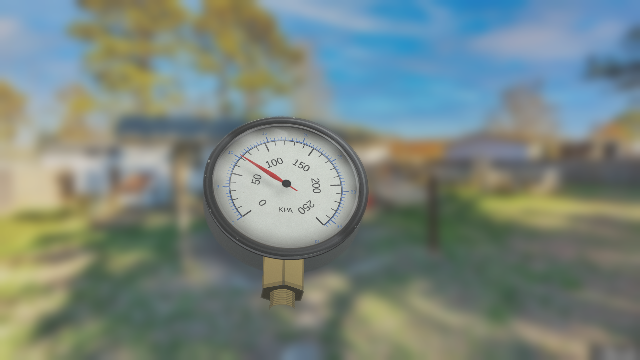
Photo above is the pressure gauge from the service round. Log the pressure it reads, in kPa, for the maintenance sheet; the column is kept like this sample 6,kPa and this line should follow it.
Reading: 70,kPa
